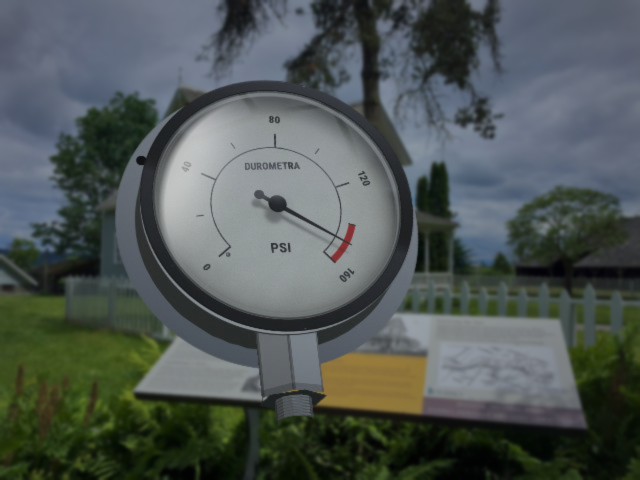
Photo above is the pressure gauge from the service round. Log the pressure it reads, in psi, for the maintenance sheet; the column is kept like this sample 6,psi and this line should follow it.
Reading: 150,psi
